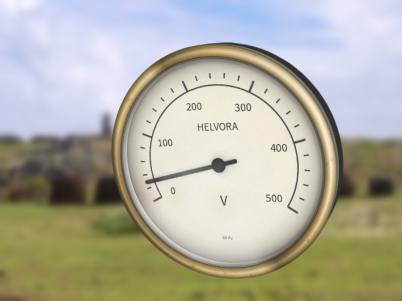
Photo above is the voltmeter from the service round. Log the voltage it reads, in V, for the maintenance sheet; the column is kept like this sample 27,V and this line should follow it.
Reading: 30,V
